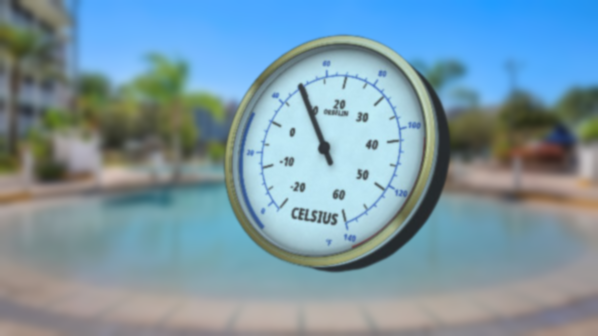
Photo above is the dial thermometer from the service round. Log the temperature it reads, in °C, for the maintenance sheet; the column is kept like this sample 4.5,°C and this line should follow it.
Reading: 10,°C
